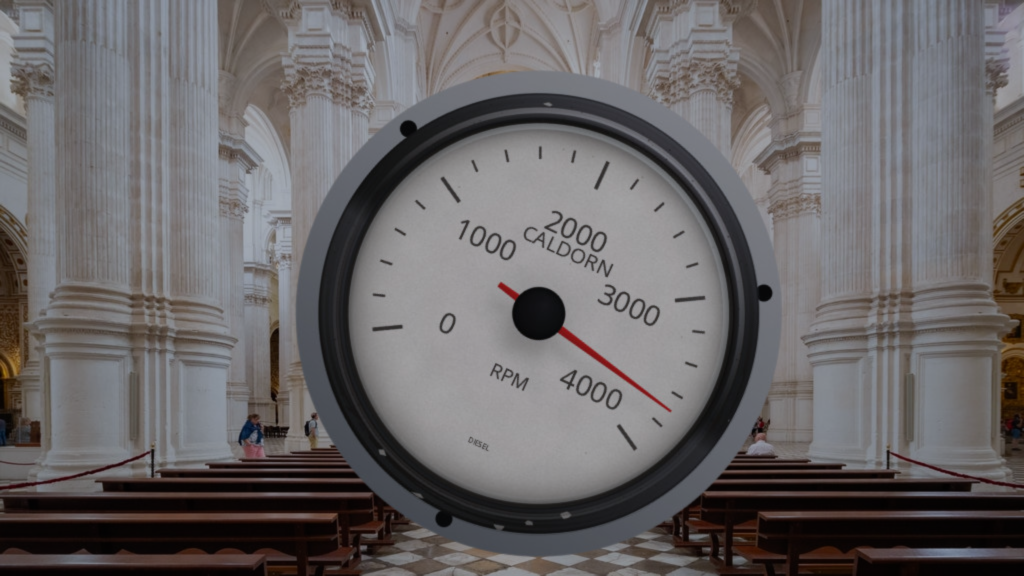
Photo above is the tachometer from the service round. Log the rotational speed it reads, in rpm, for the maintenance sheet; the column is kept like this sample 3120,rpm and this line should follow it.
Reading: 3700,rpm
